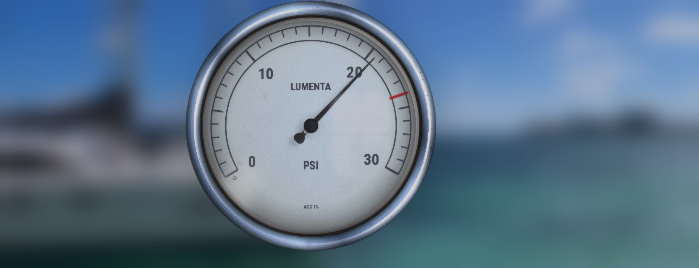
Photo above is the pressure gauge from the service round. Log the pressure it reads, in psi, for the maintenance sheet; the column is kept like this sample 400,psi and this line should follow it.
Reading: 20.5,psi
